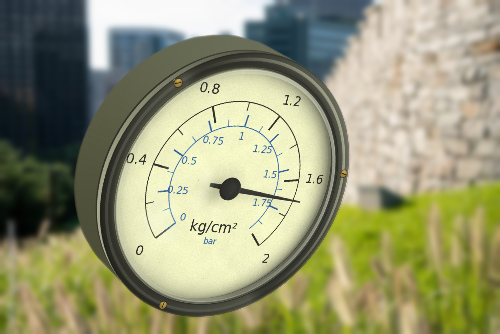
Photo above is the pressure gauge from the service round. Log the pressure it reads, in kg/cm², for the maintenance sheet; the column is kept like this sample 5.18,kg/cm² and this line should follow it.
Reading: 1.7,kg/cm²
